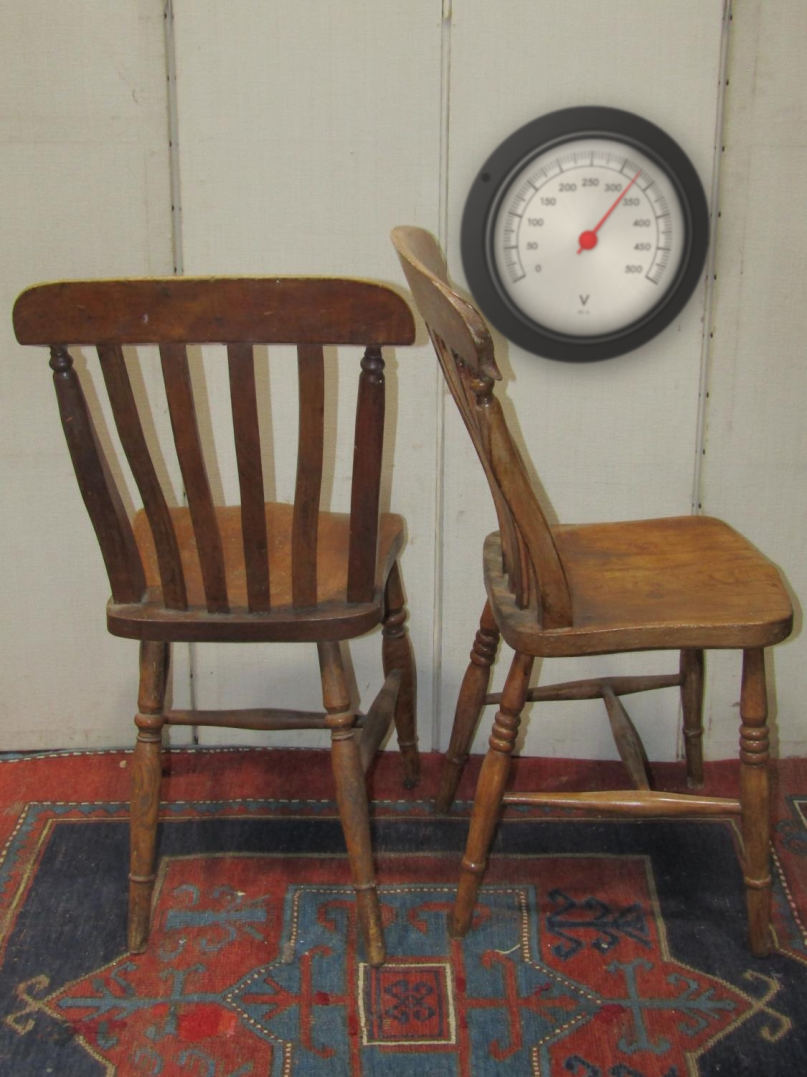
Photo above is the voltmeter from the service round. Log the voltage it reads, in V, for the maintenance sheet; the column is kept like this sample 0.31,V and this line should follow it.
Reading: 325,V
